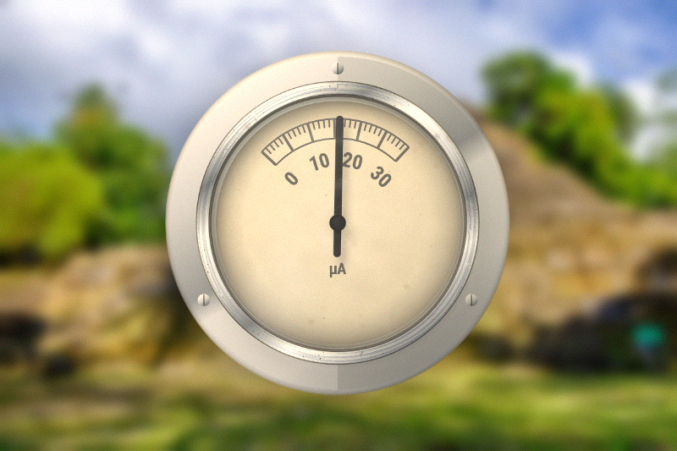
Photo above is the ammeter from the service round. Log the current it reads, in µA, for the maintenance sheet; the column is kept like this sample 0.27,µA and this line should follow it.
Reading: 16,µA
